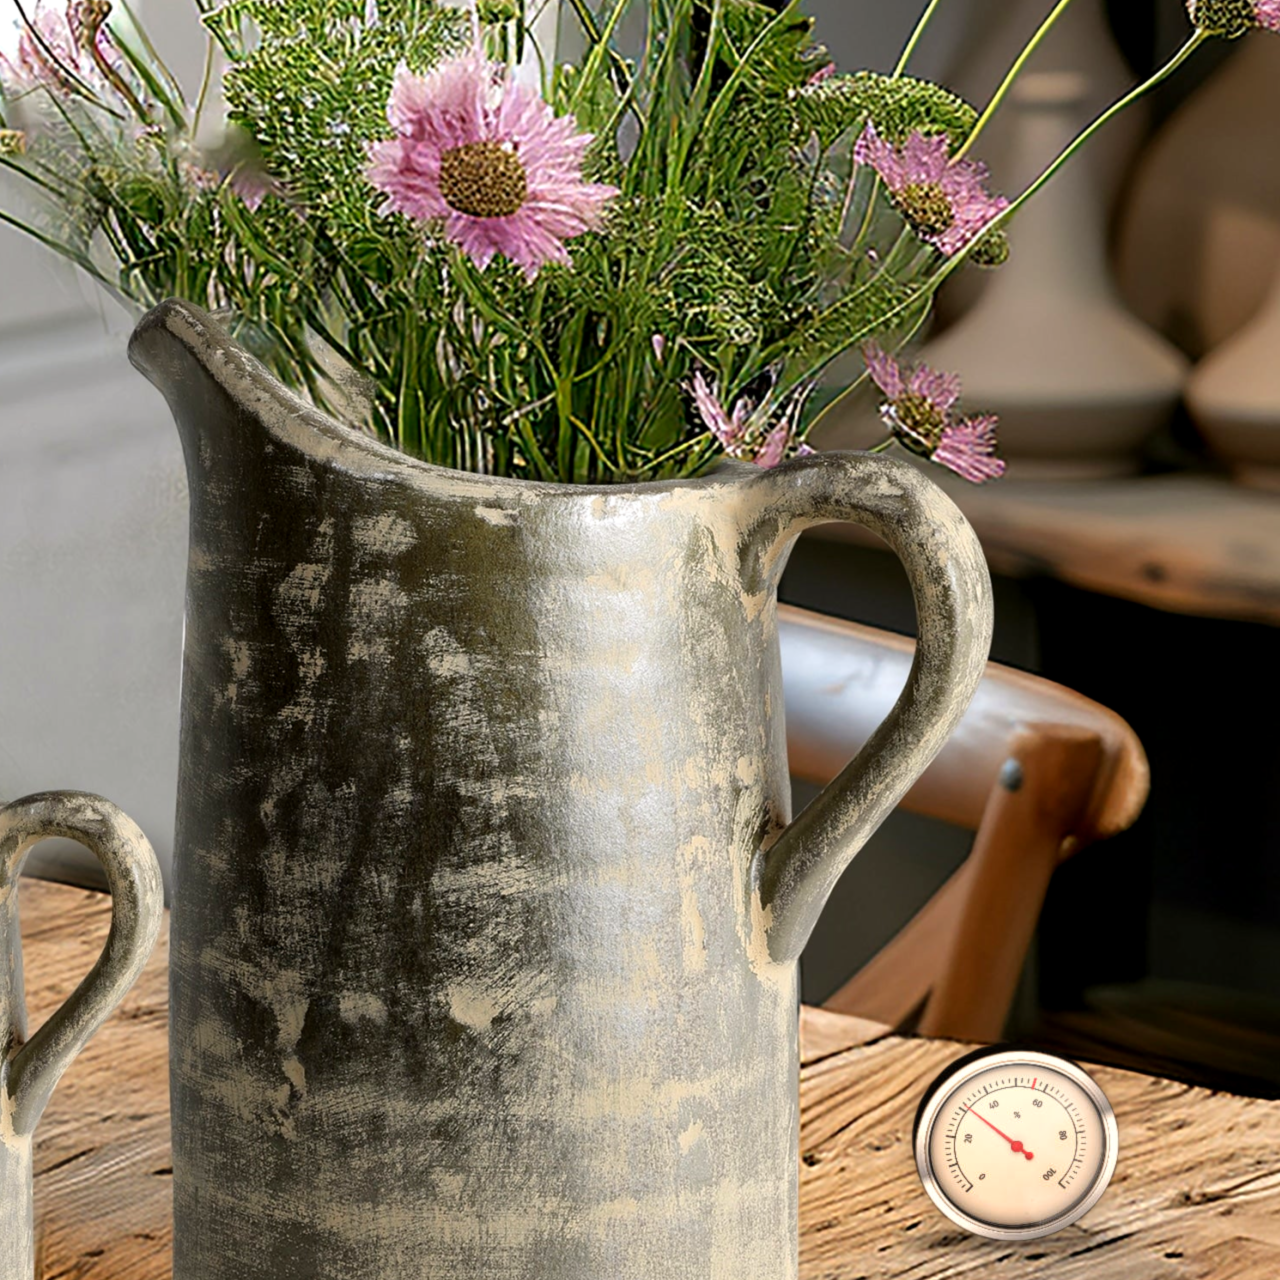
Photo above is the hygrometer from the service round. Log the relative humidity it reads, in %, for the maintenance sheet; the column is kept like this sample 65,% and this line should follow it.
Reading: 32,%
